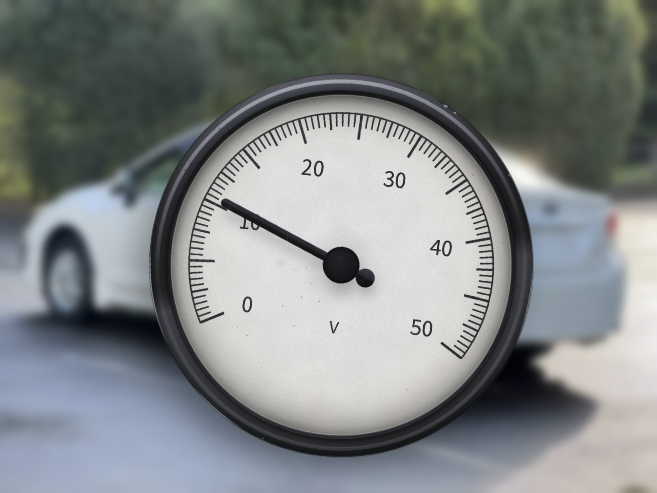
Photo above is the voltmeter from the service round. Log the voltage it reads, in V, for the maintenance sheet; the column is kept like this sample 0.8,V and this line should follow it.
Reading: 10.5,V
